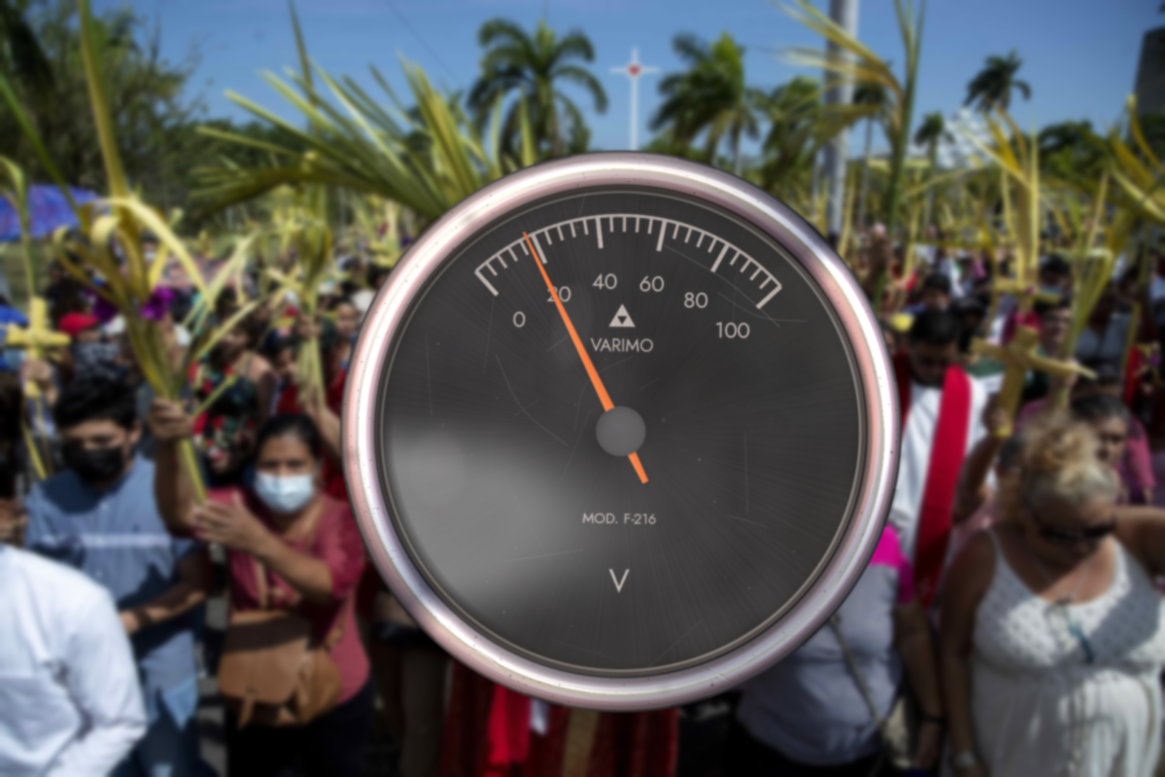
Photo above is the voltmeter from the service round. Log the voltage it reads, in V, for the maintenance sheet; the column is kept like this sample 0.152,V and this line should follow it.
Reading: 18,V
